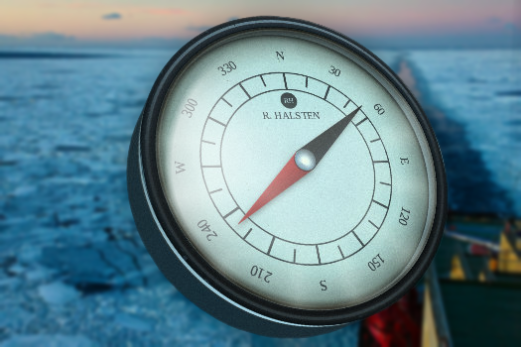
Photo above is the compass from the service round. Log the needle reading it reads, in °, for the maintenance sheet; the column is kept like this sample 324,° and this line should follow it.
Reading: 232.5,°
